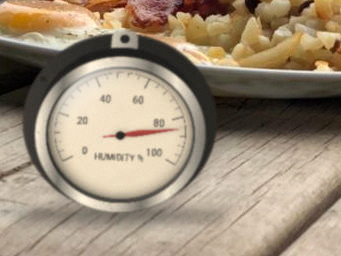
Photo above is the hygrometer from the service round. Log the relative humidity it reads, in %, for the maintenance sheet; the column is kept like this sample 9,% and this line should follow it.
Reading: 84,%
